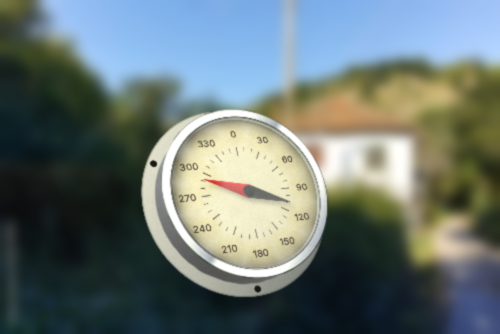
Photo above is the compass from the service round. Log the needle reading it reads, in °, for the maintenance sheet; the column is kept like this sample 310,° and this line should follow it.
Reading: 290,°
